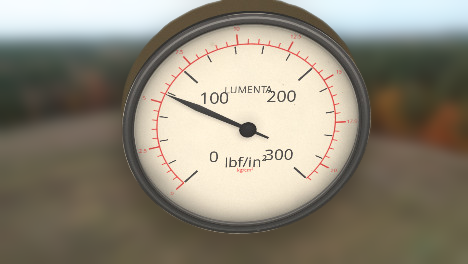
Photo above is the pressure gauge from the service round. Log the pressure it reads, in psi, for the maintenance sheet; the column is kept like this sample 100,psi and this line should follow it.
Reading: 80,psi
